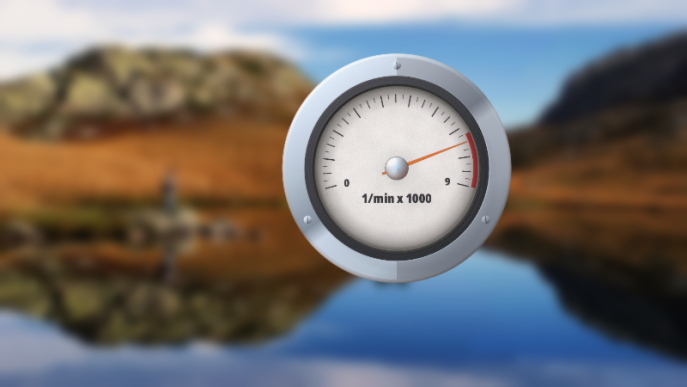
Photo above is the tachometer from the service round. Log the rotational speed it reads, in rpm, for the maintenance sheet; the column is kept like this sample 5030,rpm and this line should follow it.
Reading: 7500,rpm
